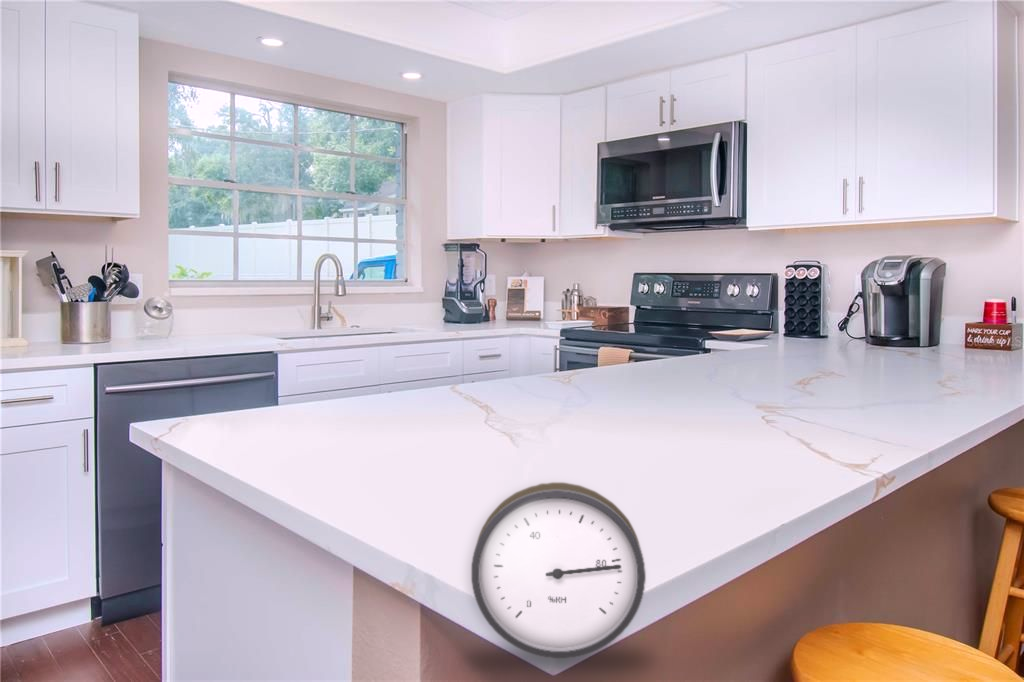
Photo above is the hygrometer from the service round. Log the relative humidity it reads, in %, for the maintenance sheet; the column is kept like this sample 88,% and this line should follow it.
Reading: 82,%
